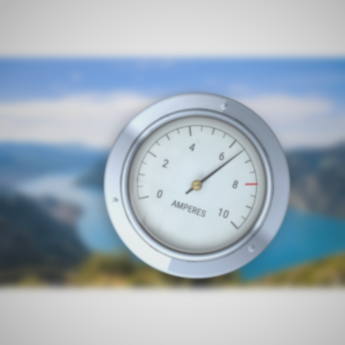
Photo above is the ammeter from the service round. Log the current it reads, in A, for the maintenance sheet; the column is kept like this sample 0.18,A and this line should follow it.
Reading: 6.5,A
